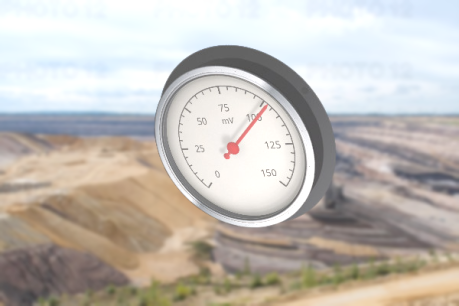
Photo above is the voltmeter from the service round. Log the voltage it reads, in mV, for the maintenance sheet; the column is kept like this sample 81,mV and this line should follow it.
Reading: 102.5,mV
